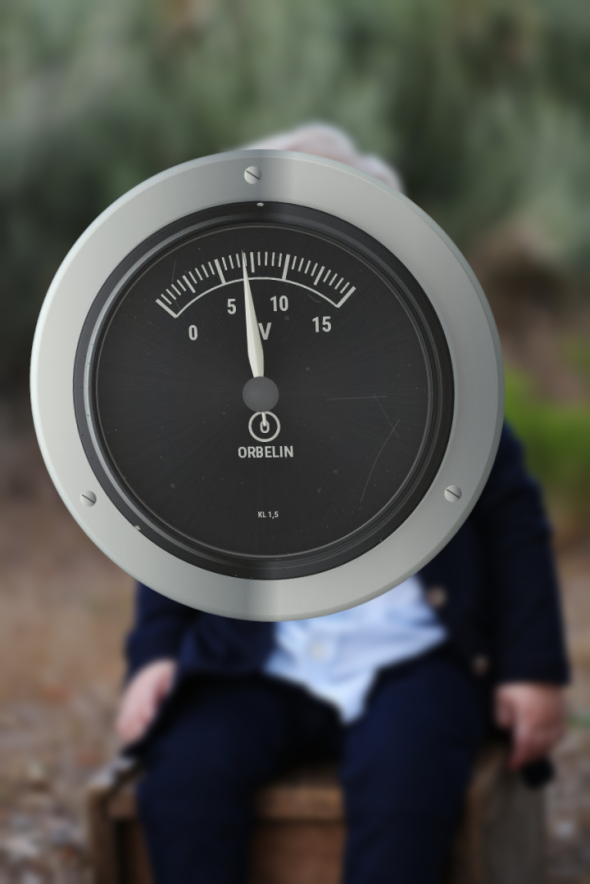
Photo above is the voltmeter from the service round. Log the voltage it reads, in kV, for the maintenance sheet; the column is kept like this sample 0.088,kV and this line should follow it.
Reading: 7,kV
